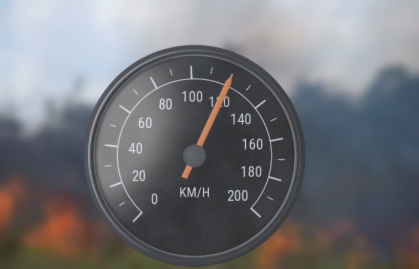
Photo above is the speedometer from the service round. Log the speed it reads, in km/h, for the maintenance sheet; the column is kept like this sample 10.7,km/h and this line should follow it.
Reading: 120,km/h
